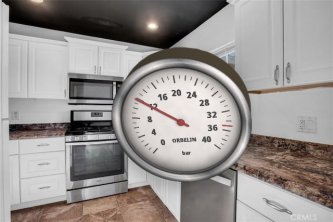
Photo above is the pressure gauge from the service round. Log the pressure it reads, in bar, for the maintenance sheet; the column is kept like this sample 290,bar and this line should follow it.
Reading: 12,bar
